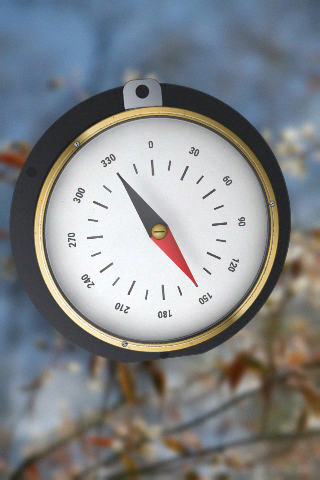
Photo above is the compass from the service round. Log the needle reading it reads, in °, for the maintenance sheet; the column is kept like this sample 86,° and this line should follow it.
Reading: 150,°
